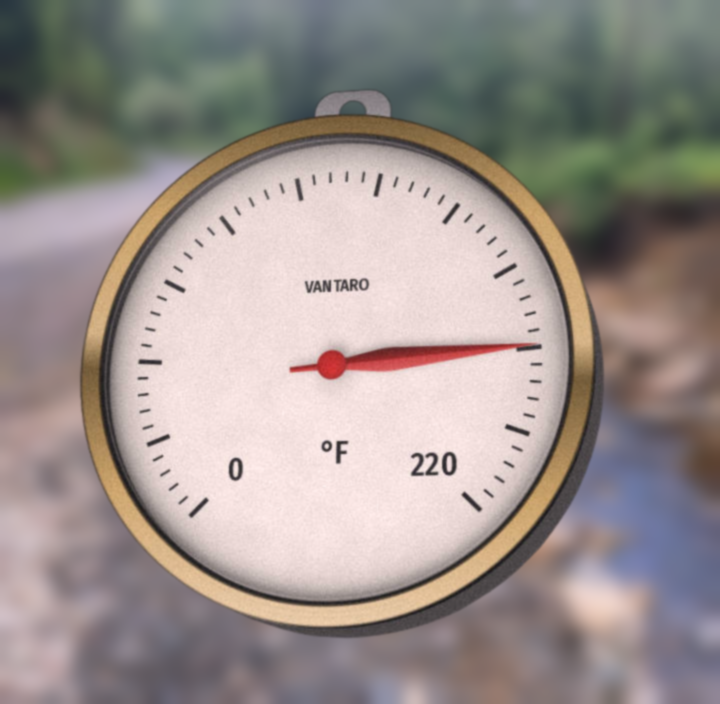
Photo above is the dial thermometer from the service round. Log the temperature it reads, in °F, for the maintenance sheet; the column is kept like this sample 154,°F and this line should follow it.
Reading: 180,°F
